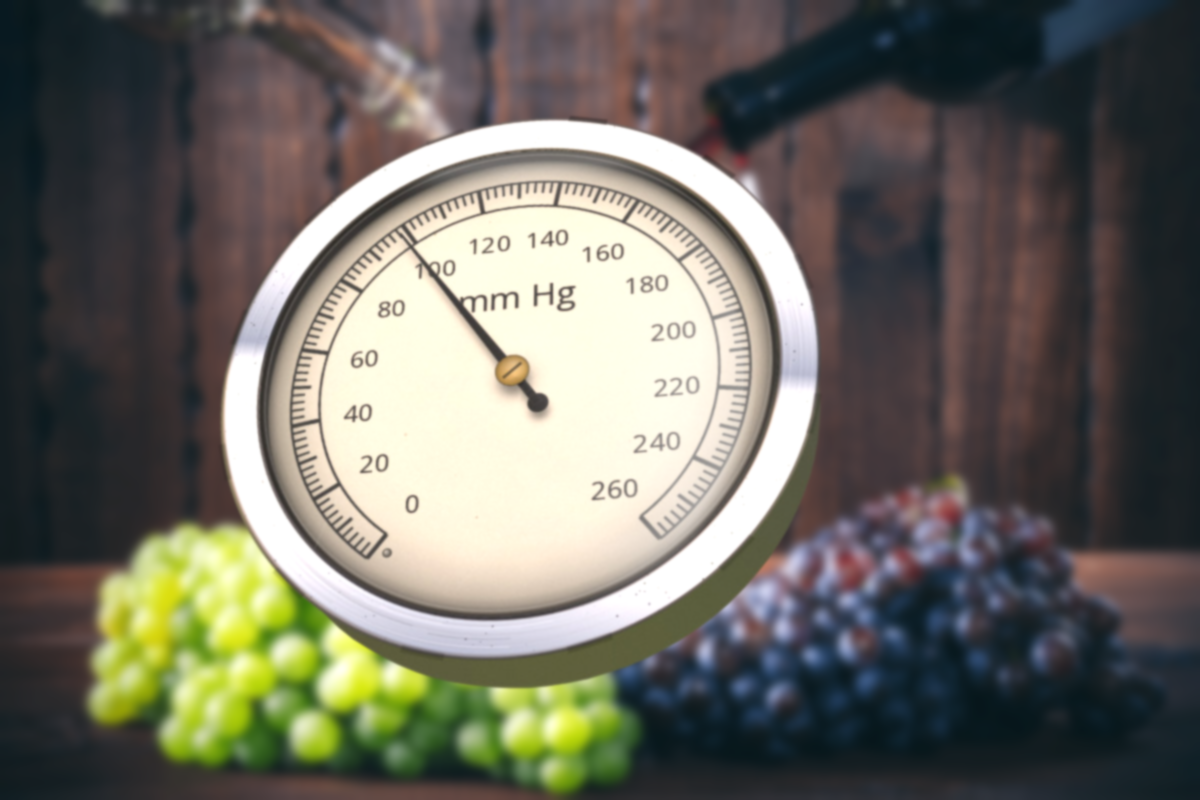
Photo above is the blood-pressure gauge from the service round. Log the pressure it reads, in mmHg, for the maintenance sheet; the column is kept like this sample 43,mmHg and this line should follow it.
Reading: 98,mmHg
